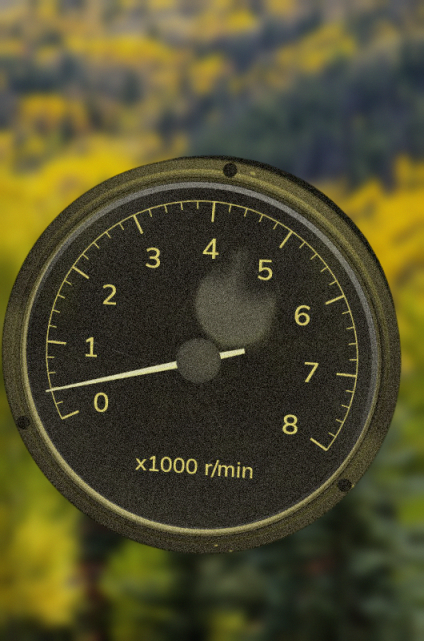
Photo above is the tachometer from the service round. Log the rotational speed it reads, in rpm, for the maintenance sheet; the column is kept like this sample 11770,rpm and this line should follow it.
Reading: 400,rpm
